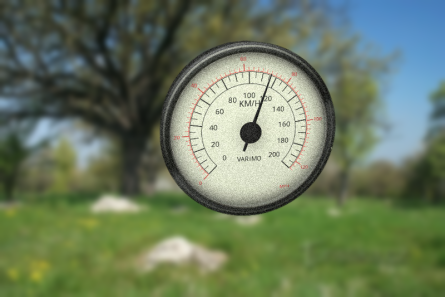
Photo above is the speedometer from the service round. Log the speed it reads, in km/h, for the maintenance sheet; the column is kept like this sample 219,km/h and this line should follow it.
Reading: 115,km/h
